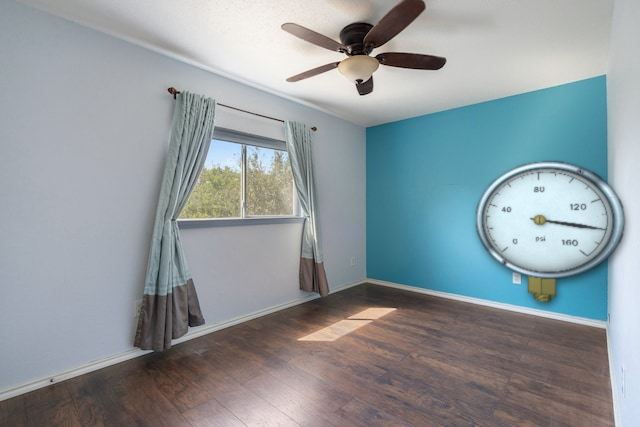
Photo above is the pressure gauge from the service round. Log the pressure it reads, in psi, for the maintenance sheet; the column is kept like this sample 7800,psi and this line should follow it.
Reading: 140,psi
